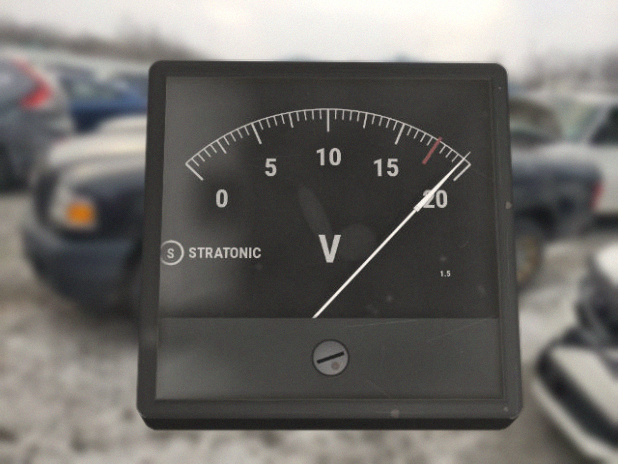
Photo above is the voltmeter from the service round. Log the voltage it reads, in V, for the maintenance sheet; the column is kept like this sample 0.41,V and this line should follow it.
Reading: 19.5,V
